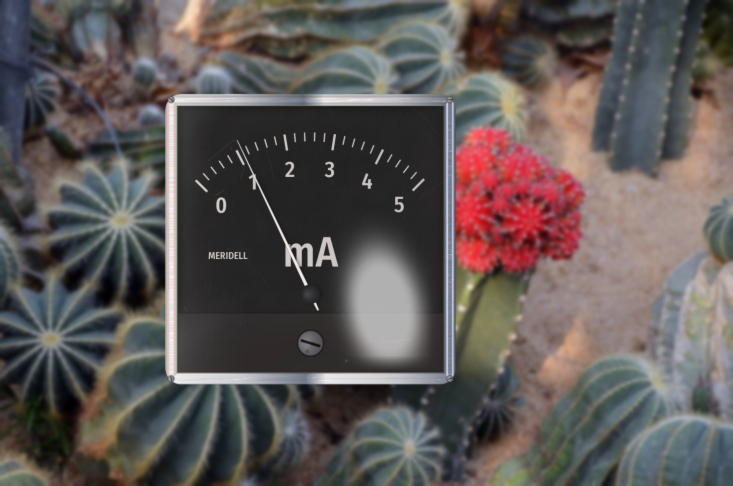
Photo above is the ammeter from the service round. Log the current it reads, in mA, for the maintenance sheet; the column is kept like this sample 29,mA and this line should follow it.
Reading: 1.1,mA
